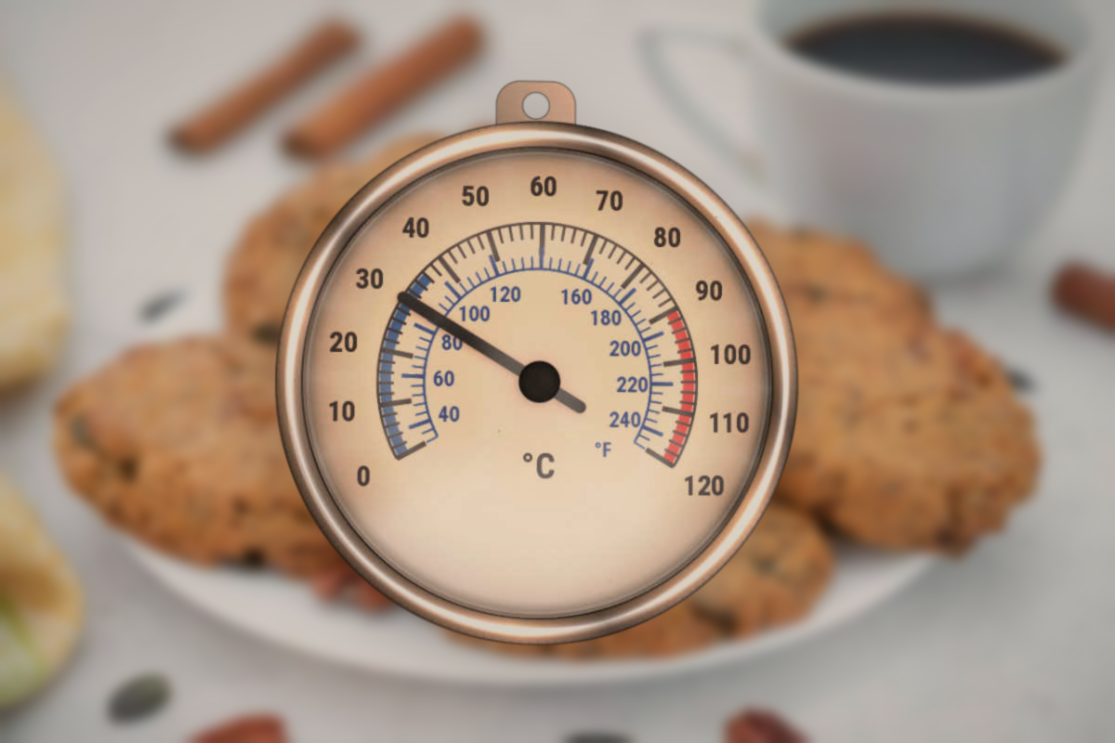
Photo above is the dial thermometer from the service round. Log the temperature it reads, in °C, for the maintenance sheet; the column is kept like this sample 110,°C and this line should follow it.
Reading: 30,°C
